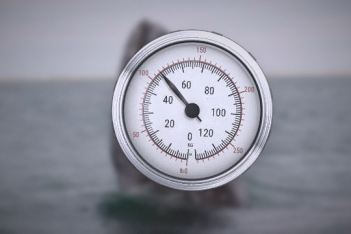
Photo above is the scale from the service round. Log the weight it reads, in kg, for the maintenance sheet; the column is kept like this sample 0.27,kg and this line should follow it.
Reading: 50,kg
